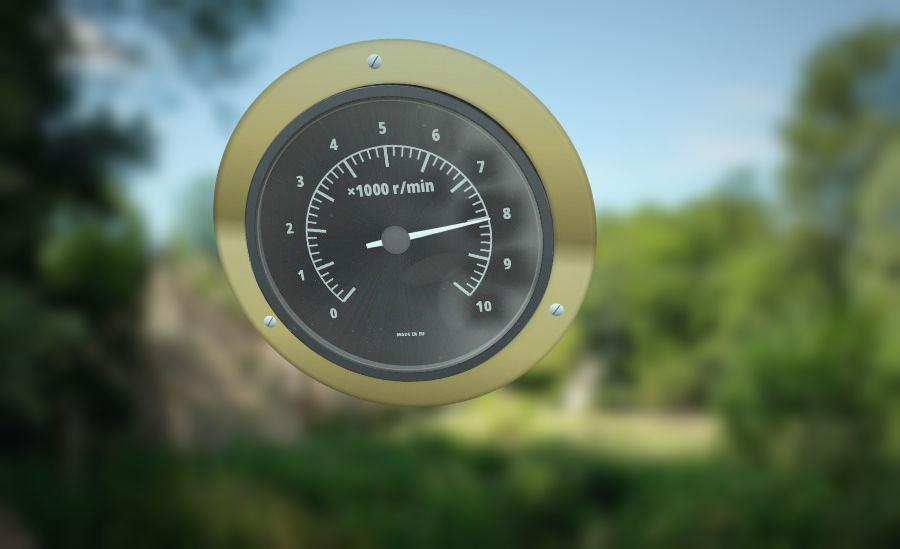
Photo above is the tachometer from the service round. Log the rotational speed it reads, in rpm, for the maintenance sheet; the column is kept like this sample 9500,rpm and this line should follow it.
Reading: 8000,rpm
